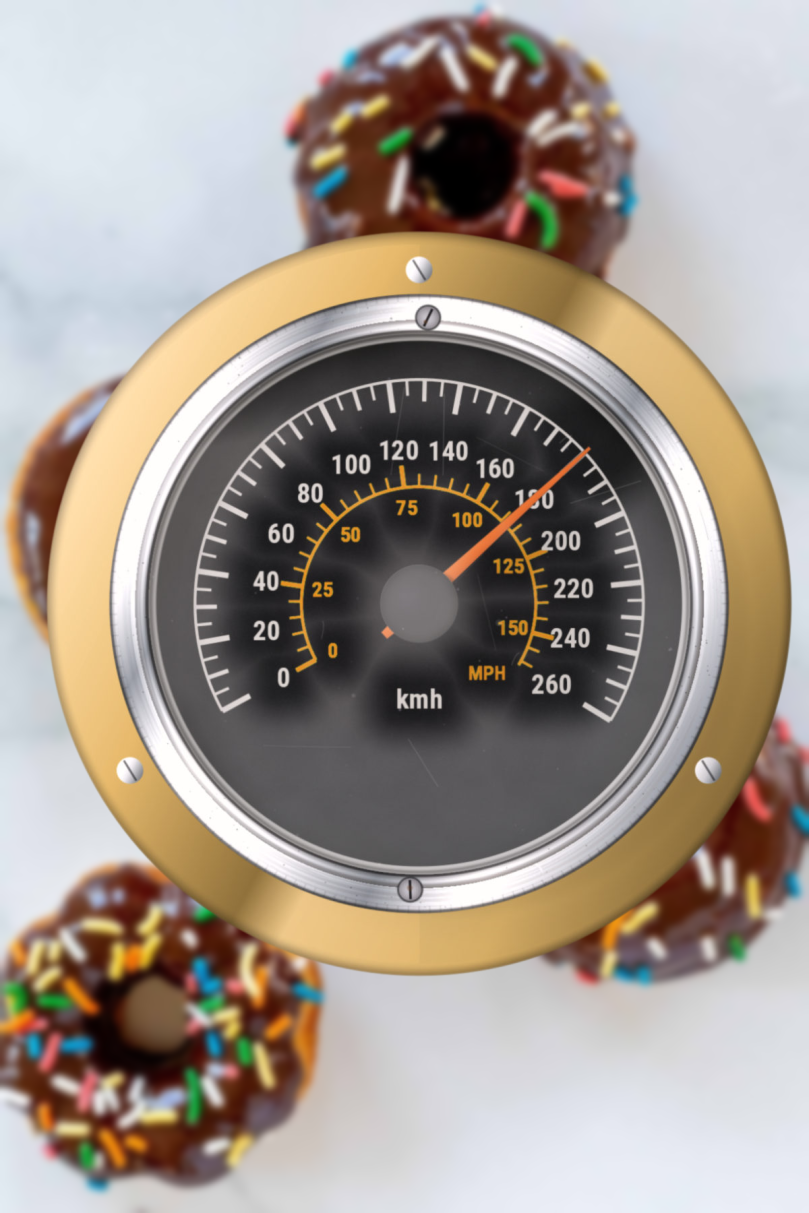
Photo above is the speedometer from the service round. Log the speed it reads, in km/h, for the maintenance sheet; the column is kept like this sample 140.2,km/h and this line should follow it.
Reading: 180,km/h
